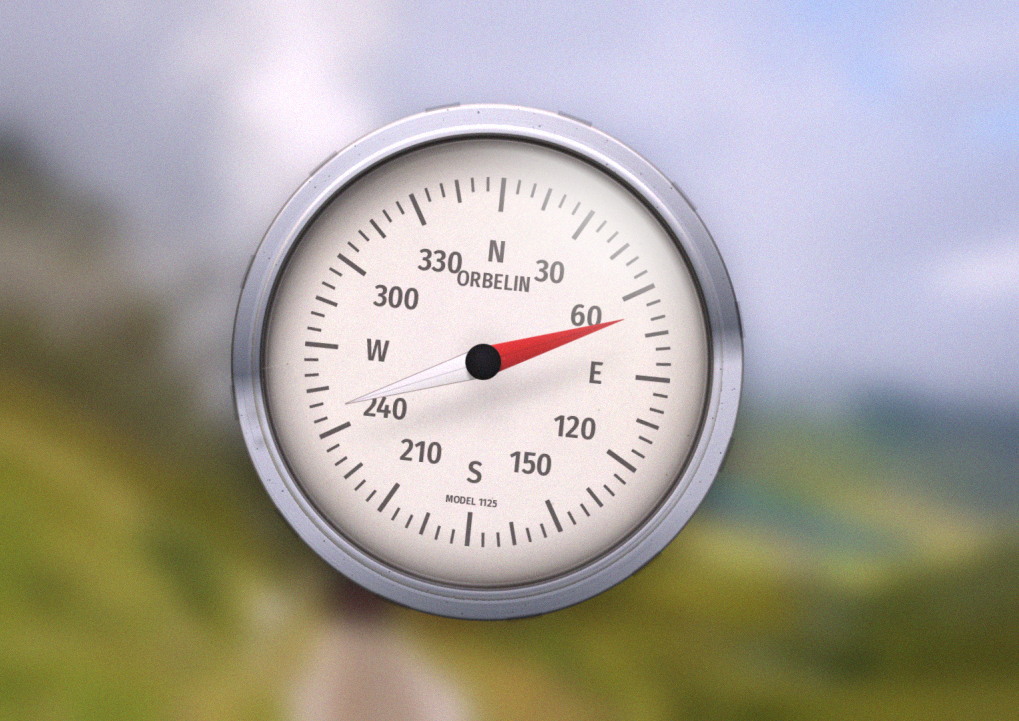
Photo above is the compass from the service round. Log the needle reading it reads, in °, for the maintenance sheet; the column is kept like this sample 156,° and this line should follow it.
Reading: 67.5,°
